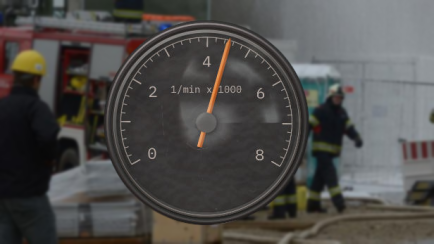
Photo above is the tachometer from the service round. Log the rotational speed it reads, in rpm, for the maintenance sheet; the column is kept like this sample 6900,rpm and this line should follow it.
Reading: 4500,rpm
